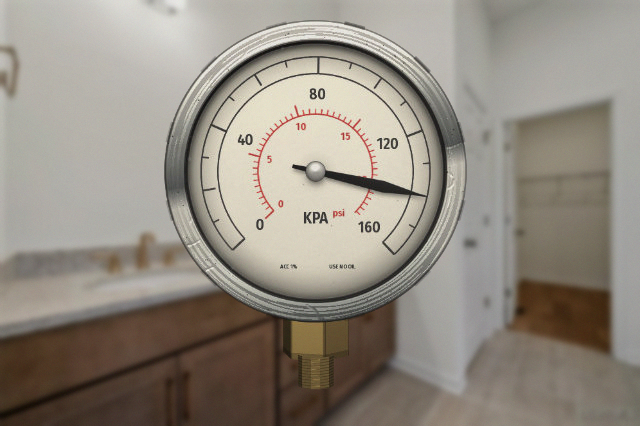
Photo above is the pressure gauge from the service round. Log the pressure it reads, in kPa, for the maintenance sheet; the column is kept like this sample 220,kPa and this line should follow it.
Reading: 140,kPa
